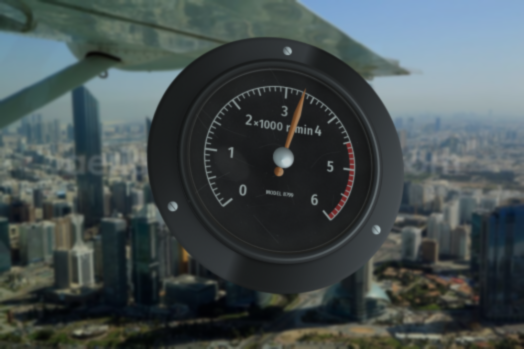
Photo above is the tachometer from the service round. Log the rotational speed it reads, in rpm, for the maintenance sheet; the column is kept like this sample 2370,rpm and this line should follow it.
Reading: 3300,rpm
